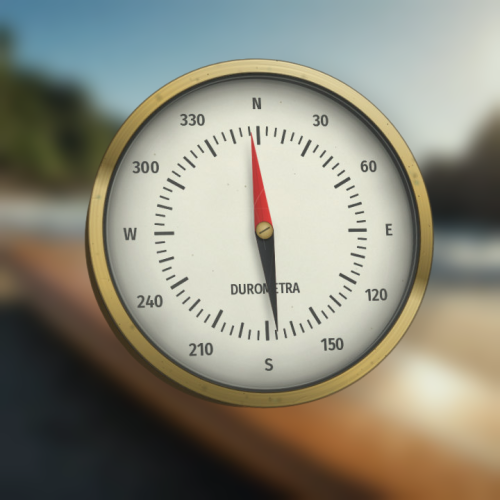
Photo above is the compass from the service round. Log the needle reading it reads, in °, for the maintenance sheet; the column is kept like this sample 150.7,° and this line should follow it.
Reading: 355,°
